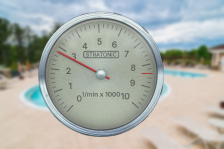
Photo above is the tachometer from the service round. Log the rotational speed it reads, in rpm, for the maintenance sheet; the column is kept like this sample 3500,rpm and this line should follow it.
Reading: 2800,rpm
